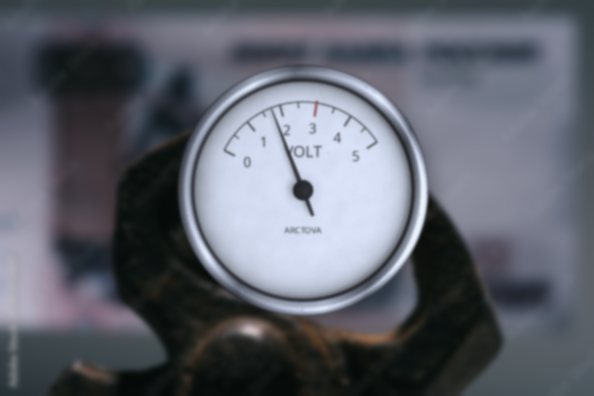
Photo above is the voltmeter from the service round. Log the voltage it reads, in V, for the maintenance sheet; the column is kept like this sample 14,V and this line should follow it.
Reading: 1.75,V
